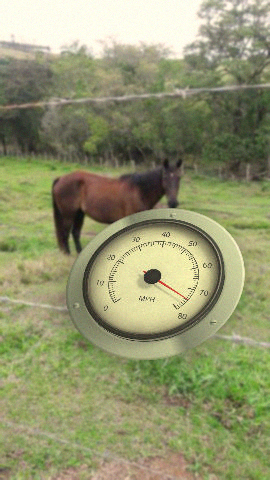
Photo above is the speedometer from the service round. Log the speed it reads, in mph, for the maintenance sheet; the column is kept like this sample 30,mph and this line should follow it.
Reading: 75,mph
